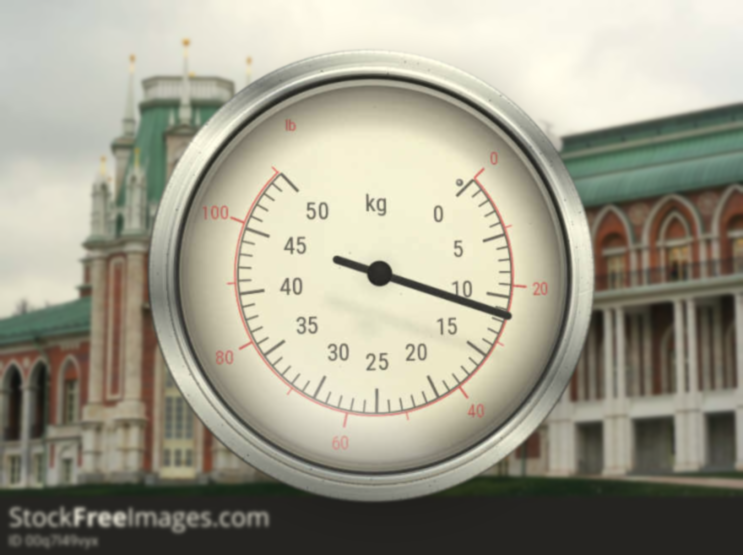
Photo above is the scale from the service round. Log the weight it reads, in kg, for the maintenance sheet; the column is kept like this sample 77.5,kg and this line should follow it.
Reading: 11.5,kg
